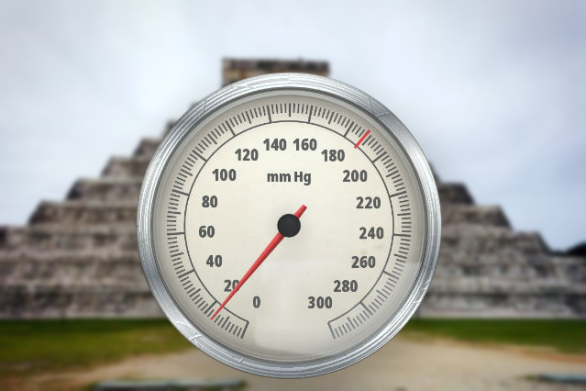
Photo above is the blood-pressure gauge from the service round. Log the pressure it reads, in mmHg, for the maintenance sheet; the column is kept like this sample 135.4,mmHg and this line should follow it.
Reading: 16,mmHg
